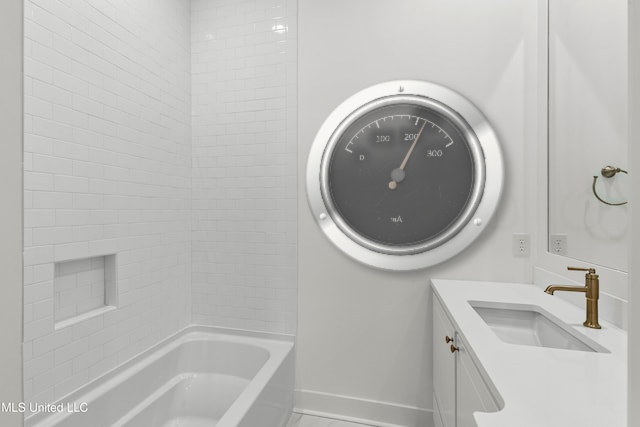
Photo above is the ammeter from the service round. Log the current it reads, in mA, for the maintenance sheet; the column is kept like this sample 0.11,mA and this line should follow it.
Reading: 220,mA
